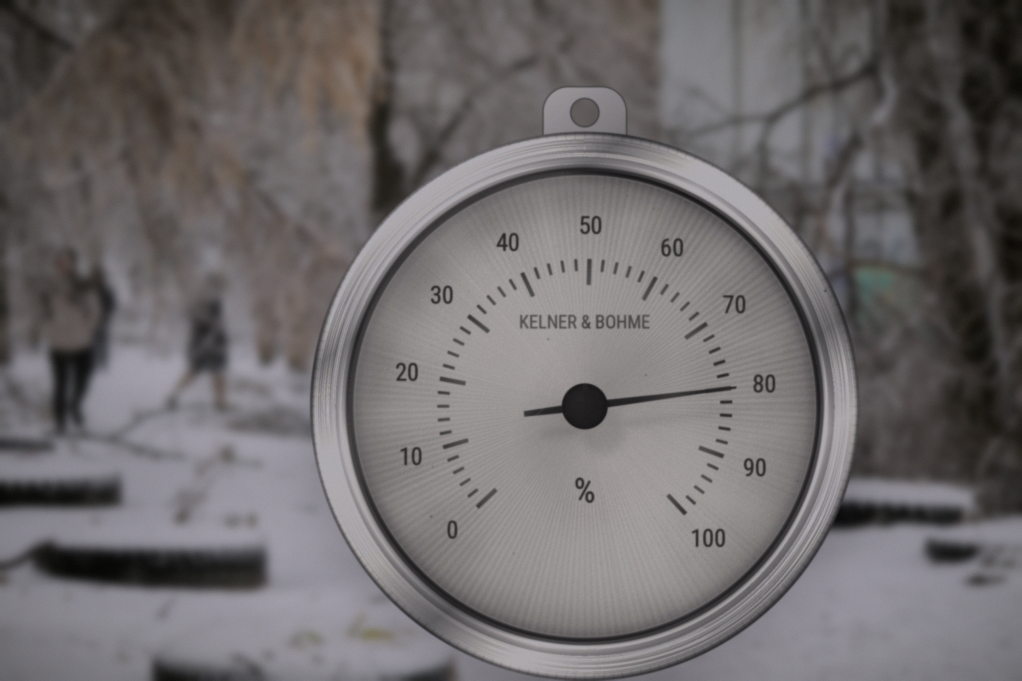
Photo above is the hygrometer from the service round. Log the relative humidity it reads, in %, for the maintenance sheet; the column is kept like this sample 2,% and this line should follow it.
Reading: 80,%
